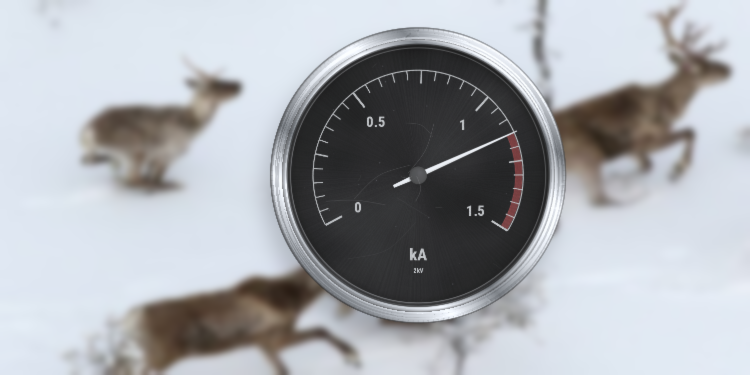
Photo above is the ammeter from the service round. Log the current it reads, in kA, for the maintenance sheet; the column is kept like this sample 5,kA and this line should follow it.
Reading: 1.15,kA
